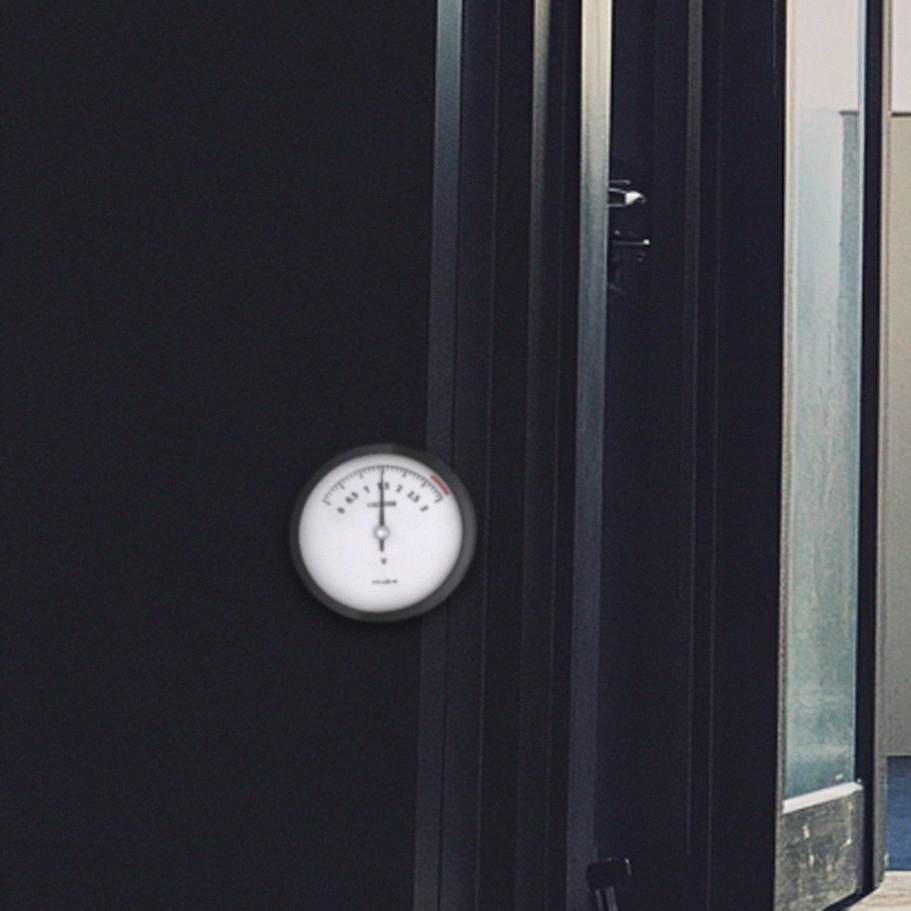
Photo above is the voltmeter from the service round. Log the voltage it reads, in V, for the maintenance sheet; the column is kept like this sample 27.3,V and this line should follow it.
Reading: 1.5,V
